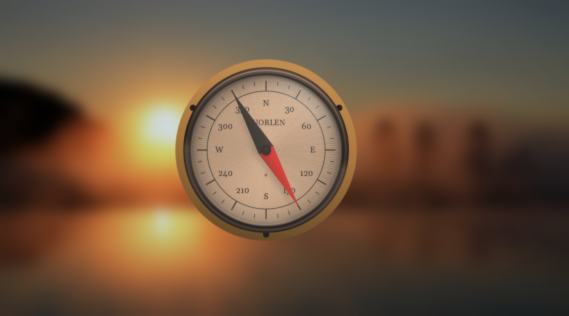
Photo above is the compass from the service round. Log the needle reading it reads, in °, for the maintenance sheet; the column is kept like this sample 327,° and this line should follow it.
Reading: 150,°
